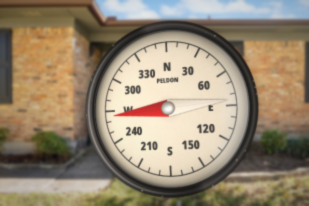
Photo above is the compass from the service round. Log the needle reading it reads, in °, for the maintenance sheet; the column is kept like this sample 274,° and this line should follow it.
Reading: 265,°
